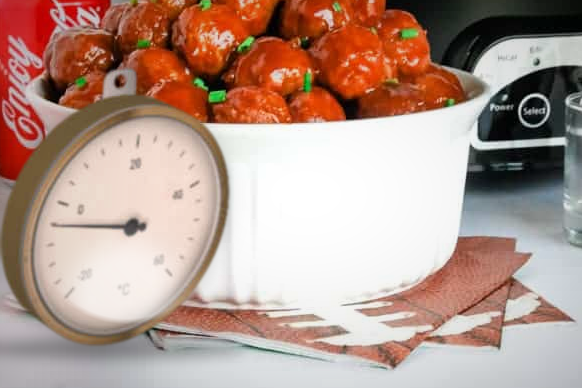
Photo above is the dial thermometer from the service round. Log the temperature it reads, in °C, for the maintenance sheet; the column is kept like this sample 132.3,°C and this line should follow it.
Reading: -4,°C
